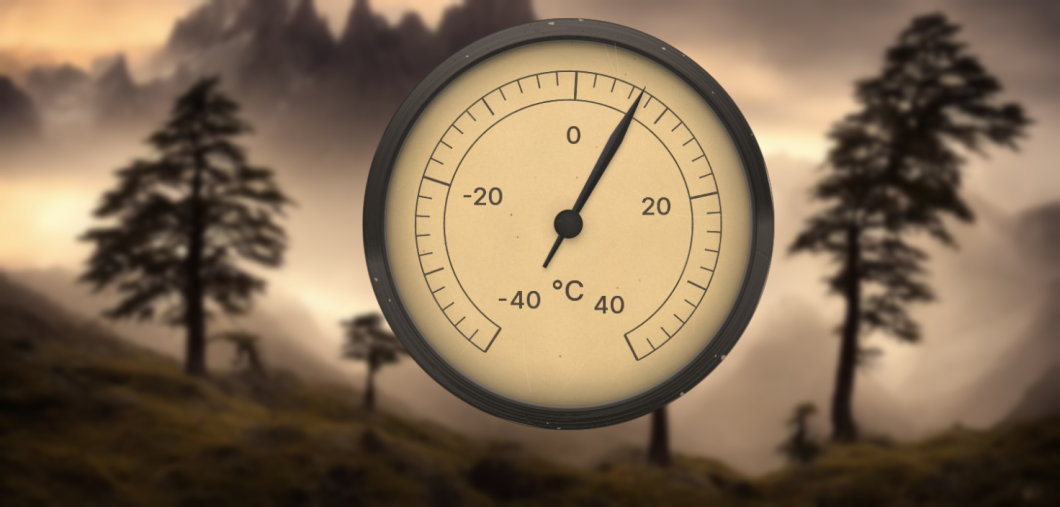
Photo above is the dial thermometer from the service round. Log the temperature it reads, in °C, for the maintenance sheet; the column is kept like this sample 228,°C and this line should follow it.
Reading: 7,°C
